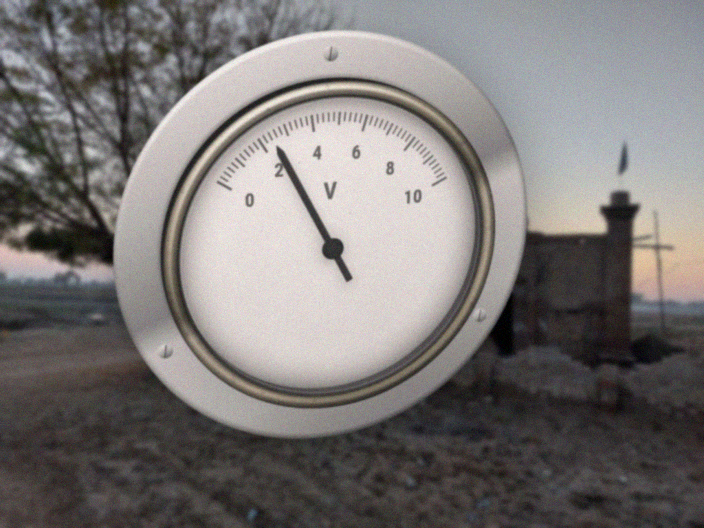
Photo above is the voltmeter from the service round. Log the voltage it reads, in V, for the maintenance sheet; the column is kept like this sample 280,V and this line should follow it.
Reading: 2.4,V
